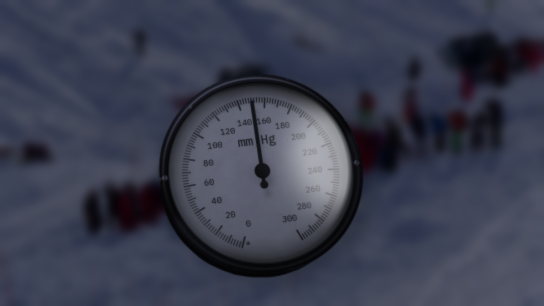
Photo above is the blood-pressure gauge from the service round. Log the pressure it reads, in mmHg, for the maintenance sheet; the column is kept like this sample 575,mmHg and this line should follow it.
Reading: 150,mmHg
